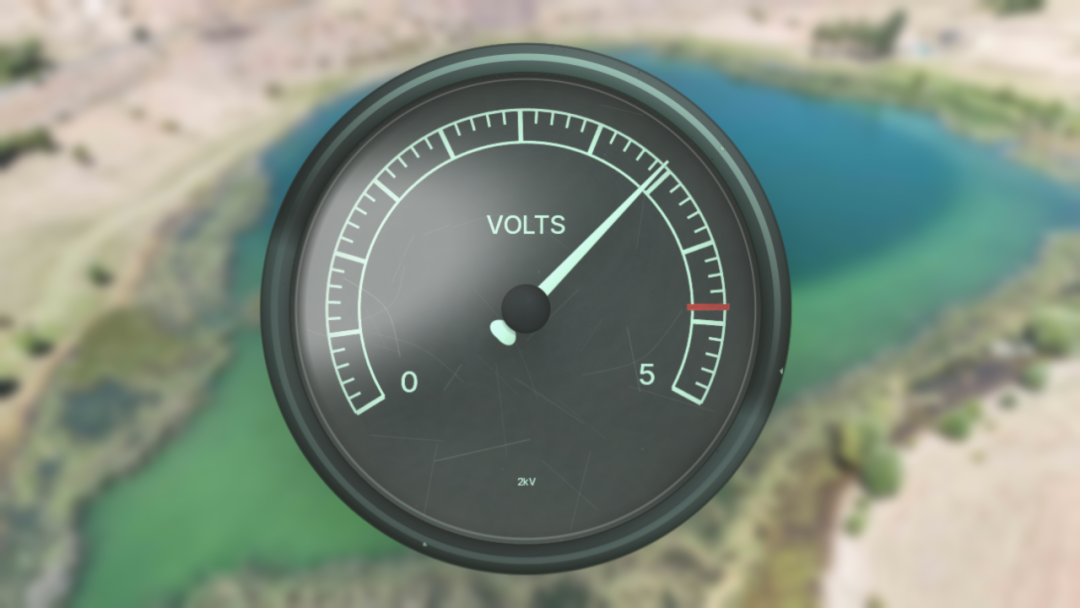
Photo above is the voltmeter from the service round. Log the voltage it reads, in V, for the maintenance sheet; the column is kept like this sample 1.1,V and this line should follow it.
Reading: 3.45,V
